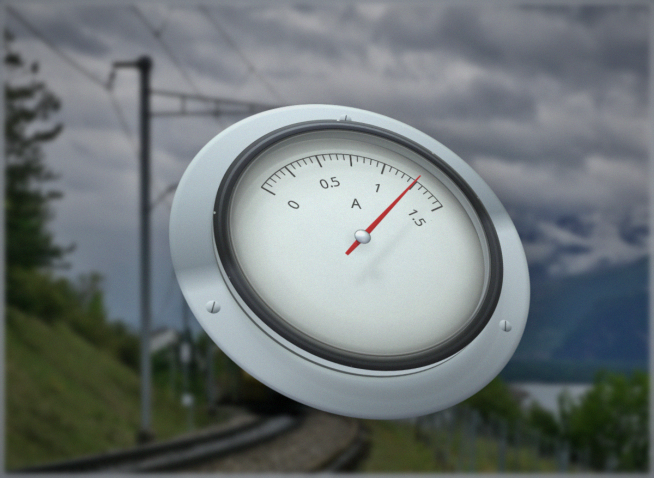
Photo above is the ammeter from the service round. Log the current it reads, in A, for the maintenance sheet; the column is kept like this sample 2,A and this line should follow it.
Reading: 1.25,A
